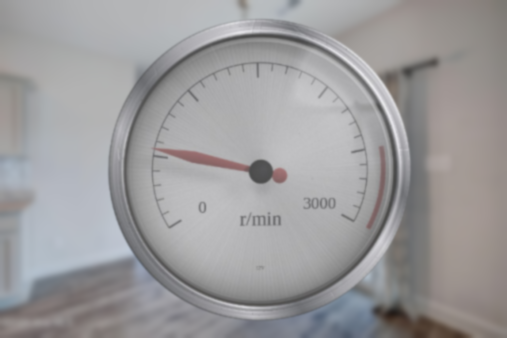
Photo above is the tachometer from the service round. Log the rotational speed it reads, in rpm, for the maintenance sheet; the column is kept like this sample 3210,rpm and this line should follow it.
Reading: 550,rpm
